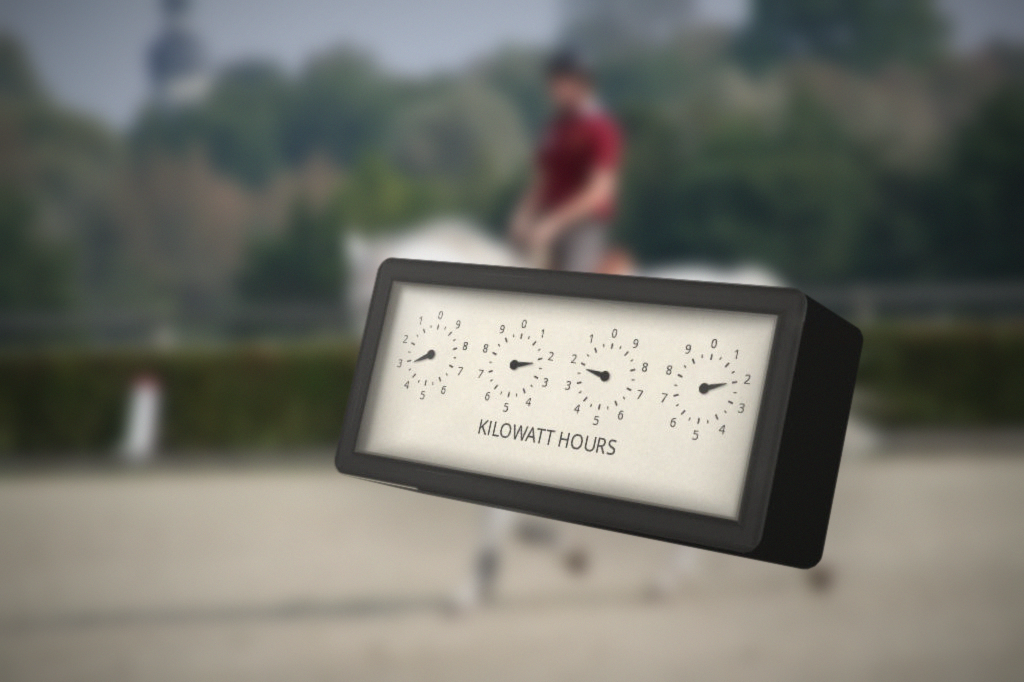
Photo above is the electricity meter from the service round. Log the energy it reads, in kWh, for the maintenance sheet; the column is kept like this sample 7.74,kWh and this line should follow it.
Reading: 3222,kWh
